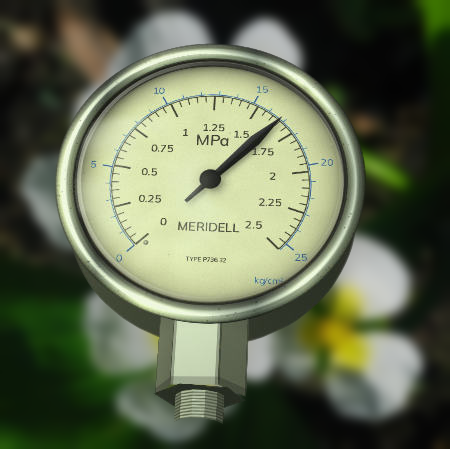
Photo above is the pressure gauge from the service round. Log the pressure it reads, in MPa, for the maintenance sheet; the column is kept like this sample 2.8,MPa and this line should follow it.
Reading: 1.65,MPa
